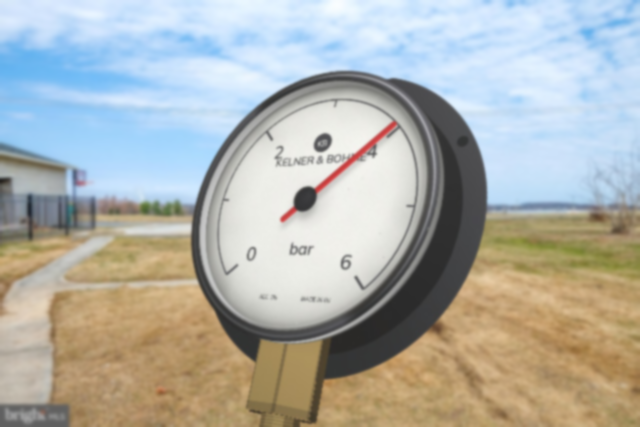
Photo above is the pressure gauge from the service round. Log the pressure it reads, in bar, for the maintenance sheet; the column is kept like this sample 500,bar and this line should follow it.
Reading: 4,bar
